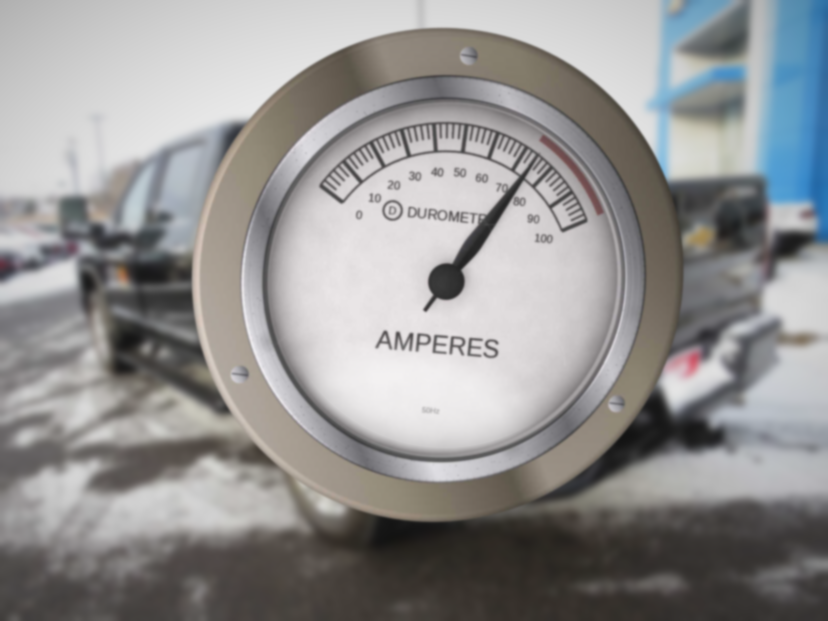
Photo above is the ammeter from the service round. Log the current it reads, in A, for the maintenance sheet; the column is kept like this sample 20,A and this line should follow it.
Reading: 74,A
